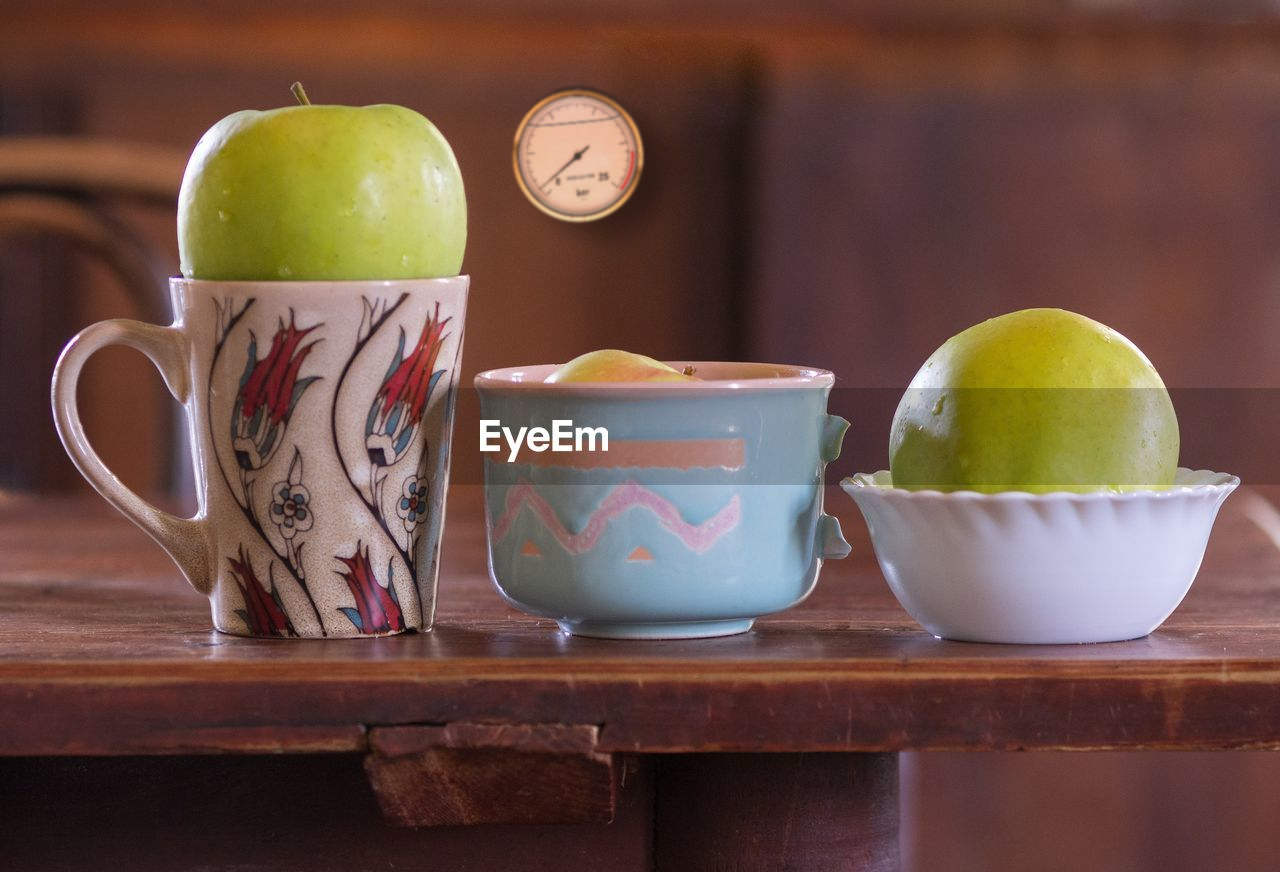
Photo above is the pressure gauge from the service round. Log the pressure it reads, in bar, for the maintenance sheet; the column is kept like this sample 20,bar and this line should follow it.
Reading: 1,bar
